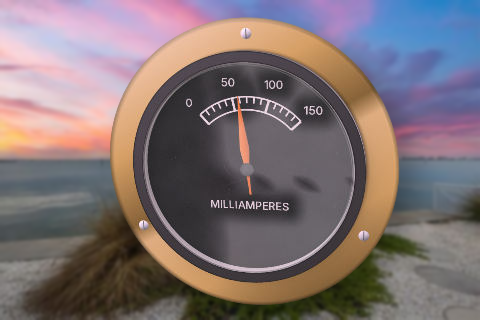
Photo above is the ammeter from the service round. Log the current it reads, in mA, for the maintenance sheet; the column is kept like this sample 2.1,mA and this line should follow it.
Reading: 60,mA
